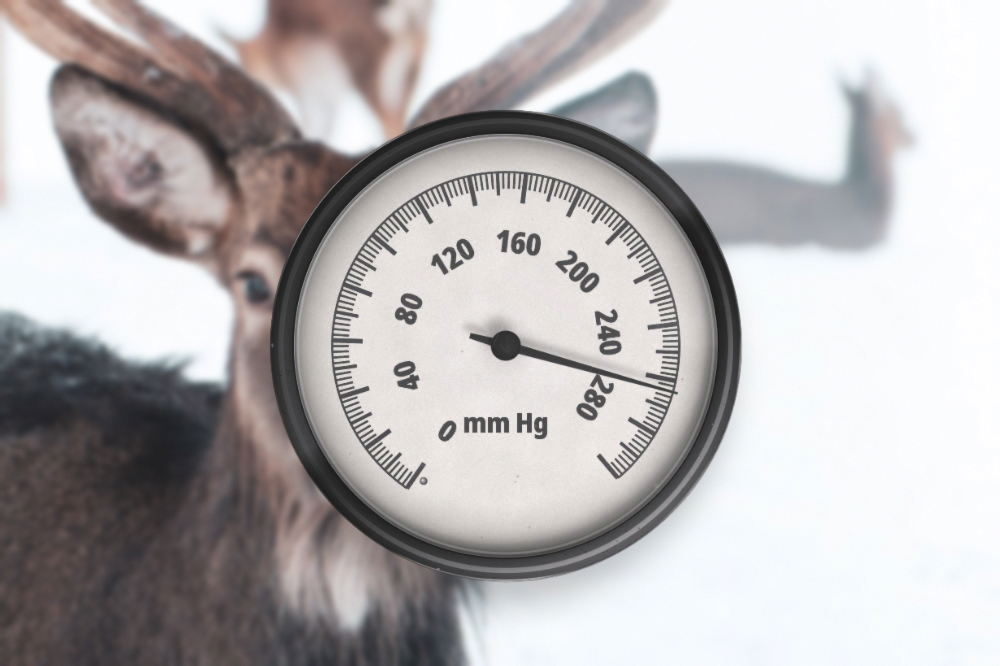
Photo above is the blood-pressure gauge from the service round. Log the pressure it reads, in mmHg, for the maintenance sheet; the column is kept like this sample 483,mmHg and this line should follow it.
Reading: 264,mmHg
